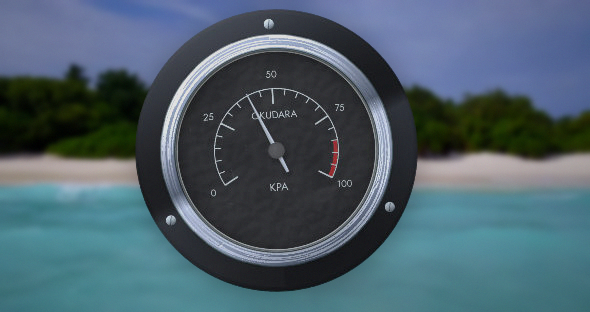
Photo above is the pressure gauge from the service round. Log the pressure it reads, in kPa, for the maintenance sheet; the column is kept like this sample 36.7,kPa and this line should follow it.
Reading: 40,kPa
